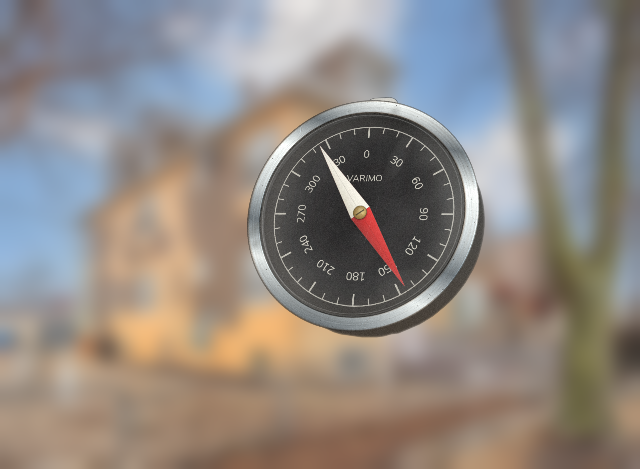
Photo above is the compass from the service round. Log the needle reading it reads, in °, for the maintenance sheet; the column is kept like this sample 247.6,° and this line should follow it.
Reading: 145,°
